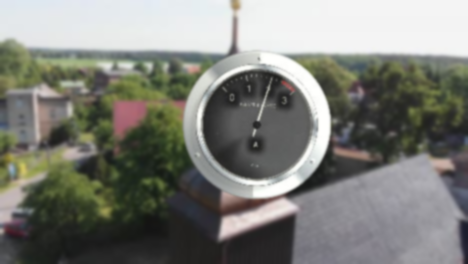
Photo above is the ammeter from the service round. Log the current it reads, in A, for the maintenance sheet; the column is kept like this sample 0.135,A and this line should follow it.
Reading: 2,A
